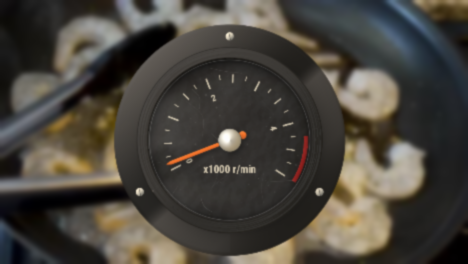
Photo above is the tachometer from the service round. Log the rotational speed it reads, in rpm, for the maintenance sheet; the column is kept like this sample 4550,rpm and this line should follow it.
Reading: 125,rpm
